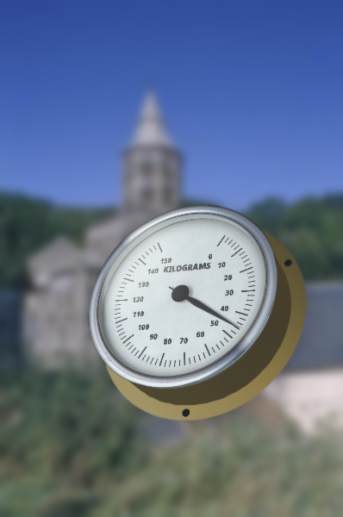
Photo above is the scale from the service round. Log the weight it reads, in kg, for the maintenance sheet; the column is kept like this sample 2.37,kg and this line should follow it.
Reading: 46,kg
